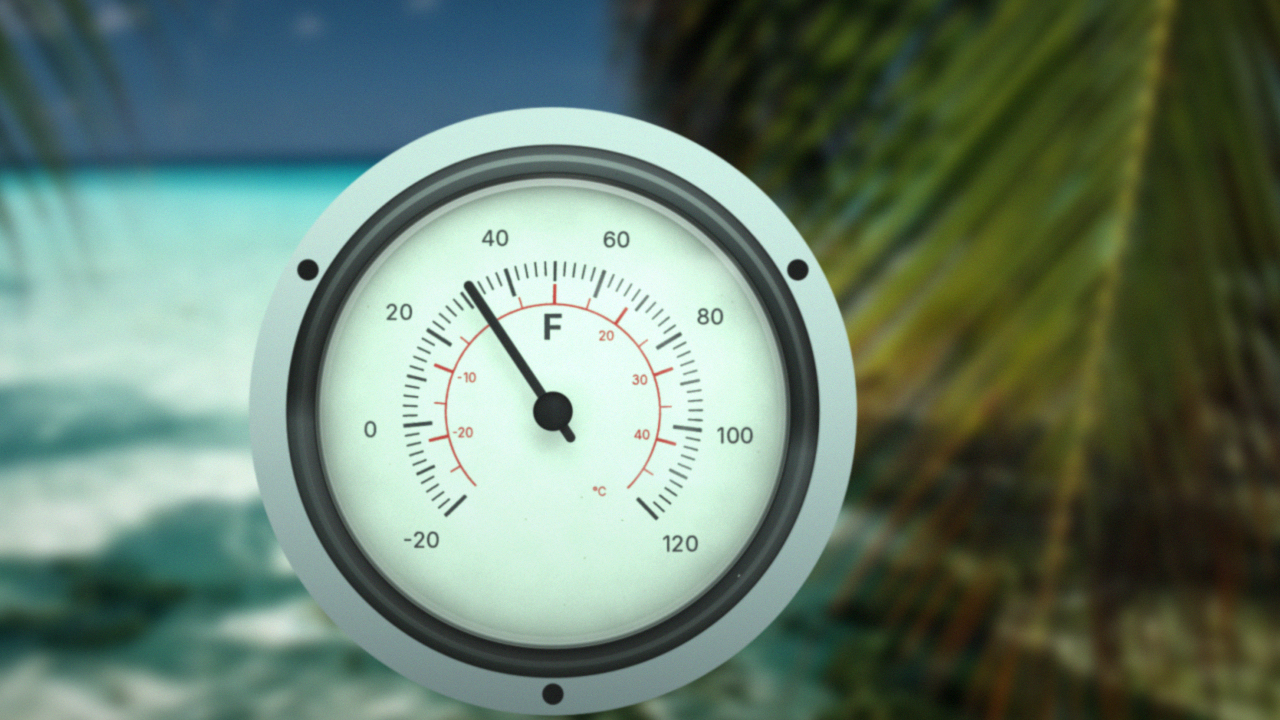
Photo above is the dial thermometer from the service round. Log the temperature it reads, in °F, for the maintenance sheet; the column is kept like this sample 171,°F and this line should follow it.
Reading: 32,°F
